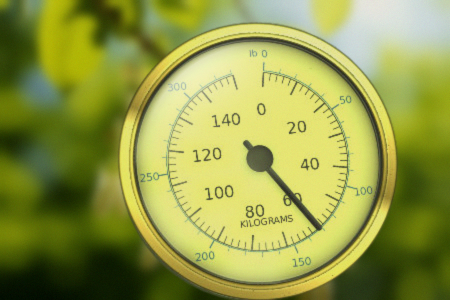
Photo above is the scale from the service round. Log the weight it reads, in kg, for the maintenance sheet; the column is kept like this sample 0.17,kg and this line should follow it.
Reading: 60,kg
